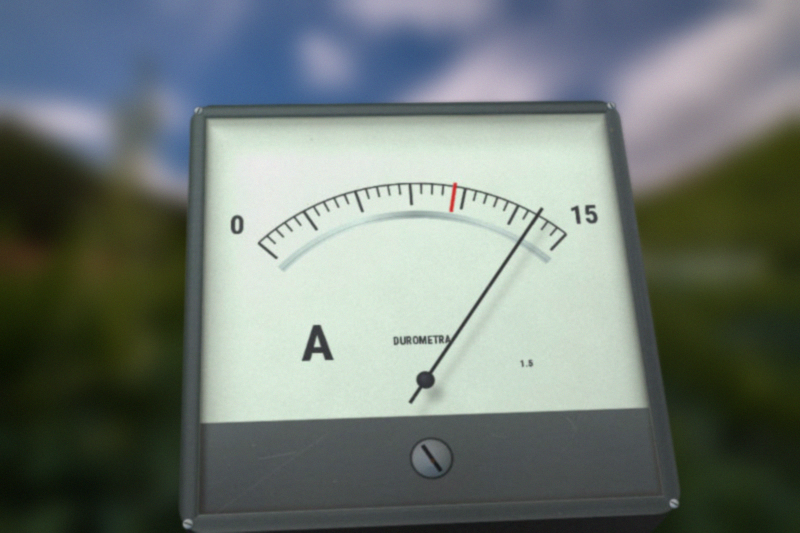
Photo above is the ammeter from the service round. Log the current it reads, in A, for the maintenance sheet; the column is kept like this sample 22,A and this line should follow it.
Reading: 13.5,A
